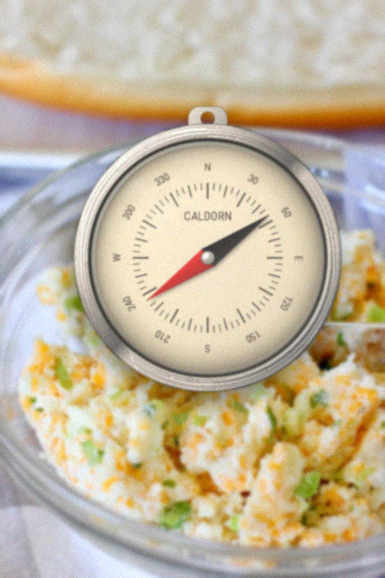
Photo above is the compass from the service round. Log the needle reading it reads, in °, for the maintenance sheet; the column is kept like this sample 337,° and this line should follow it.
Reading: 235,°
